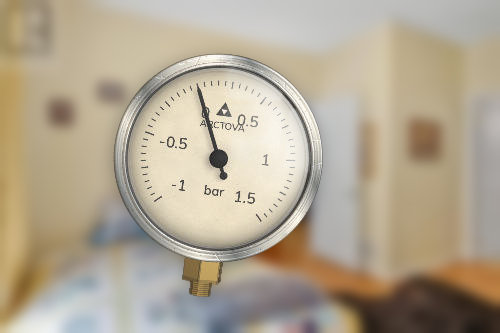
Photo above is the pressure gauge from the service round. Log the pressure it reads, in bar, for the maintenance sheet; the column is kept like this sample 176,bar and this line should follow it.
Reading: 0,bar
